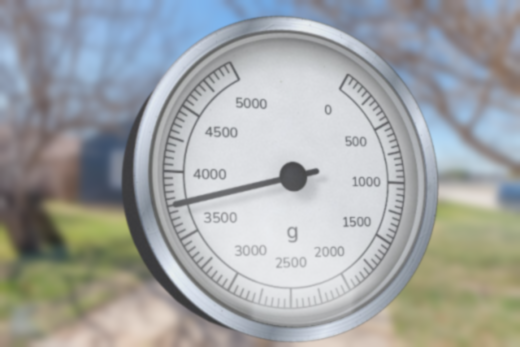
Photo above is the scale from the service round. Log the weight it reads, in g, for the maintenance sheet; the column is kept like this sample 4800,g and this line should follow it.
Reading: 3750,g
